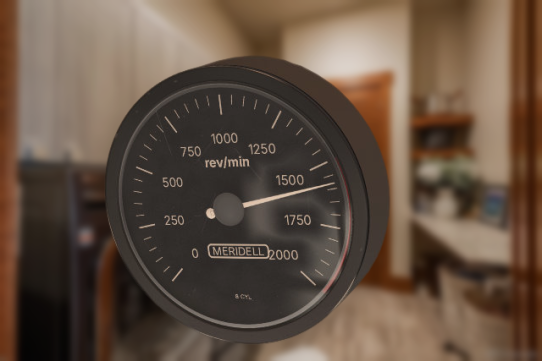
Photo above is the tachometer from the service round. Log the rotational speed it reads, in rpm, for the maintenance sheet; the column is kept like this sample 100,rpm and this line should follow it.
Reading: 1575,rpm
